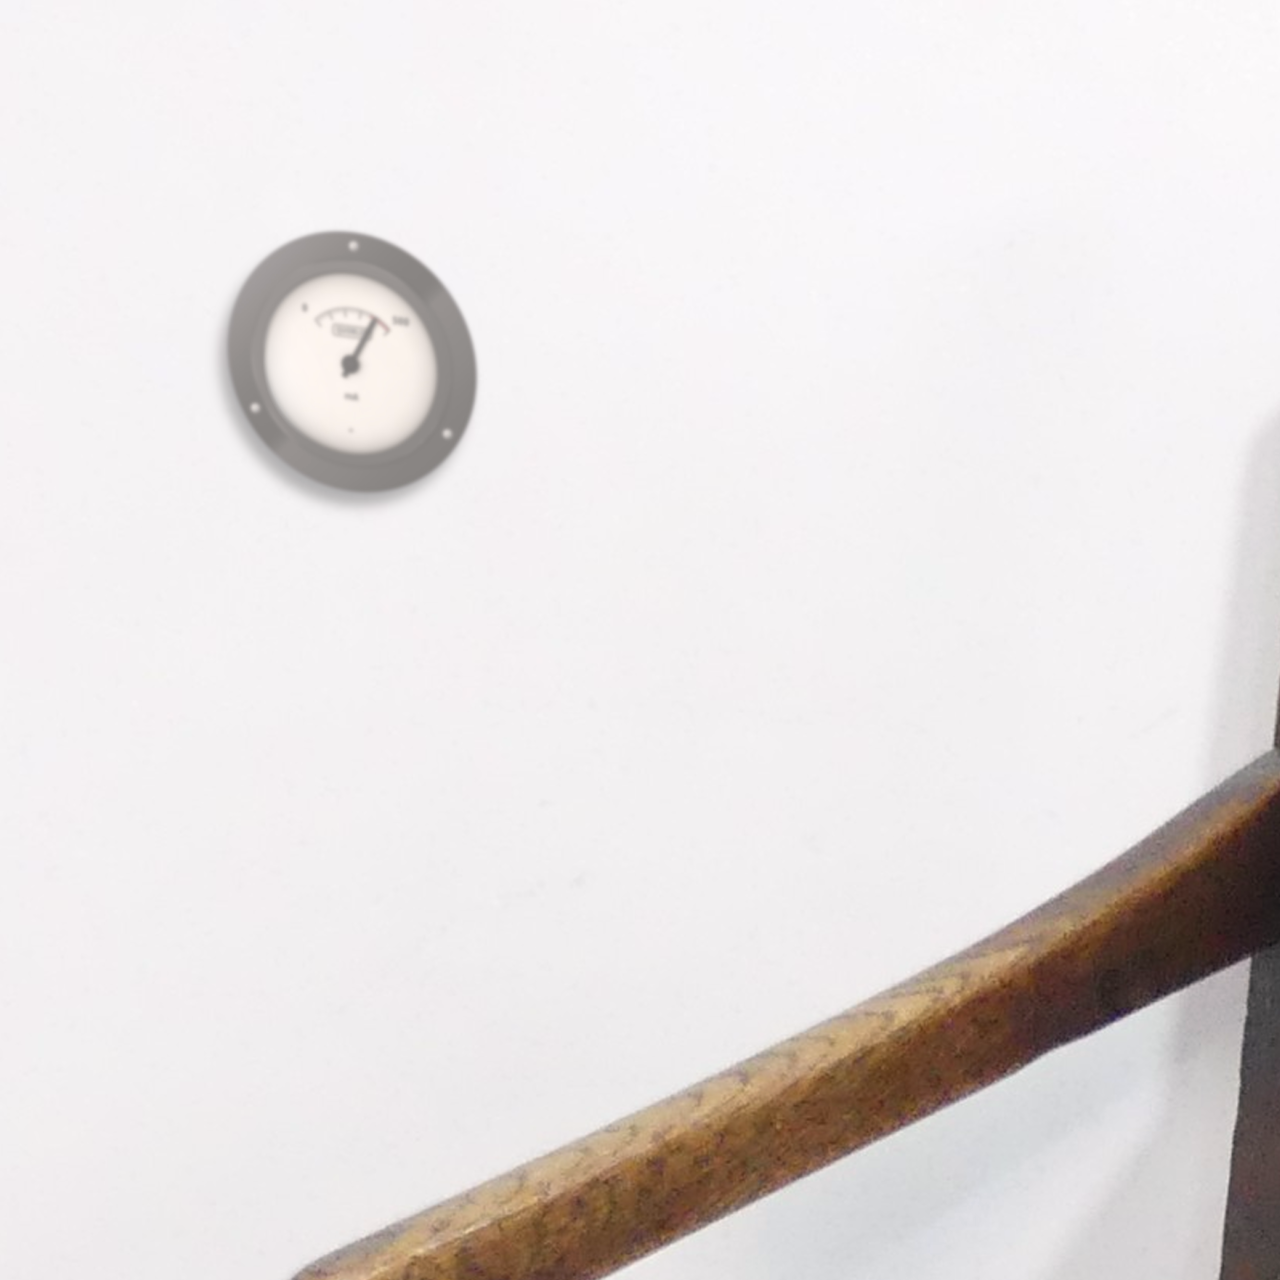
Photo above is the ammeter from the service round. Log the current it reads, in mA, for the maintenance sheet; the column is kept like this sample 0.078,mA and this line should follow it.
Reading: 400,mA
